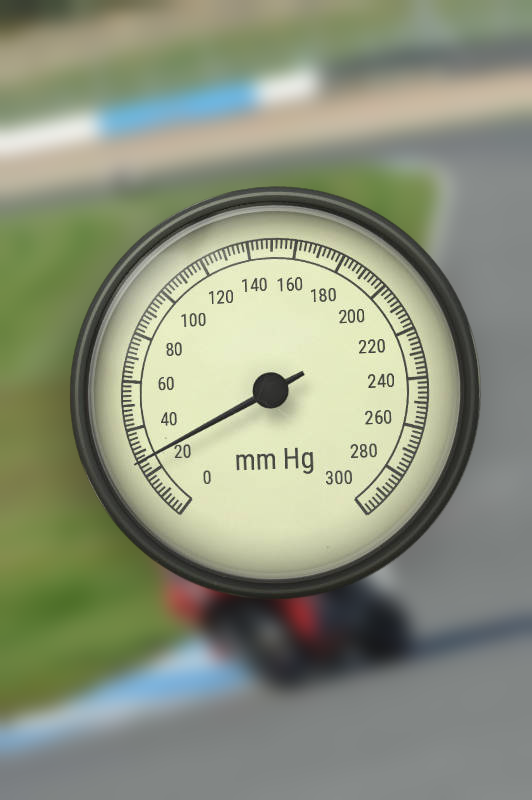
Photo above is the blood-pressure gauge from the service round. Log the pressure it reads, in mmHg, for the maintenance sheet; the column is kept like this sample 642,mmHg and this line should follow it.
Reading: 26,mmHg
